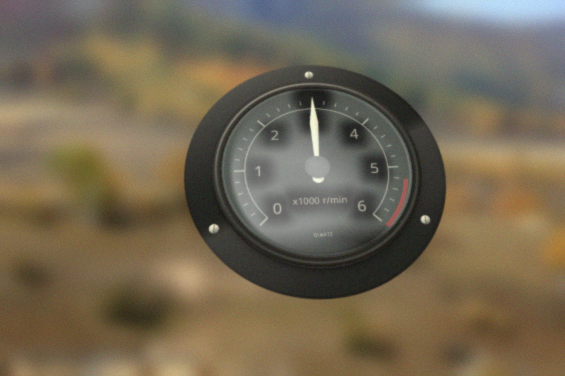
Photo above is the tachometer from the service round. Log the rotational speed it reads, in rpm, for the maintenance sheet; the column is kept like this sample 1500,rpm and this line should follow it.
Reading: 3000,rpm
